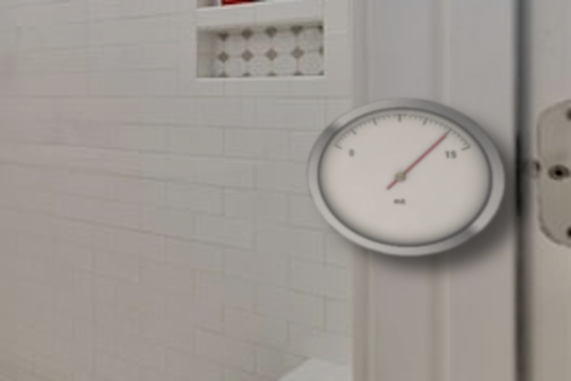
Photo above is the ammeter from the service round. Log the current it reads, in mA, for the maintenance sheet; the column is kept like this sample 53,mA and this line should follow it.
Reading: 12.5,mA
